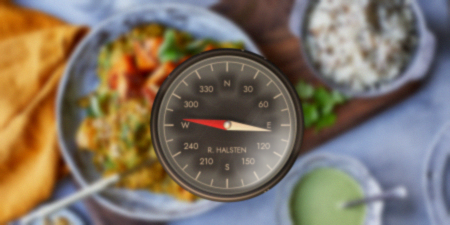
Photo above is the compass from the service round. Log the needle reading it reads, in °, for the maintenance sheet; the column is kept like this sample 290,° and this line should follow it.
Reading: 277.5,°
